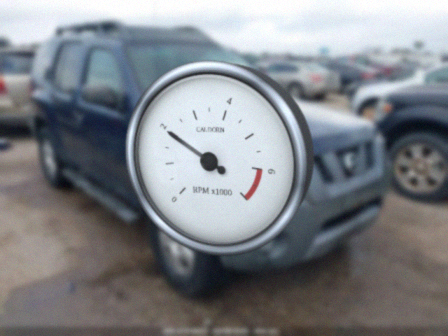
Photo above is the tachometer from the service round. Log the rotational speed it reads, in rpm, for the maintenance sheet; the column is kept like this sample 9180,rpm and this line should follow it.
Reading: 2000,rpm
